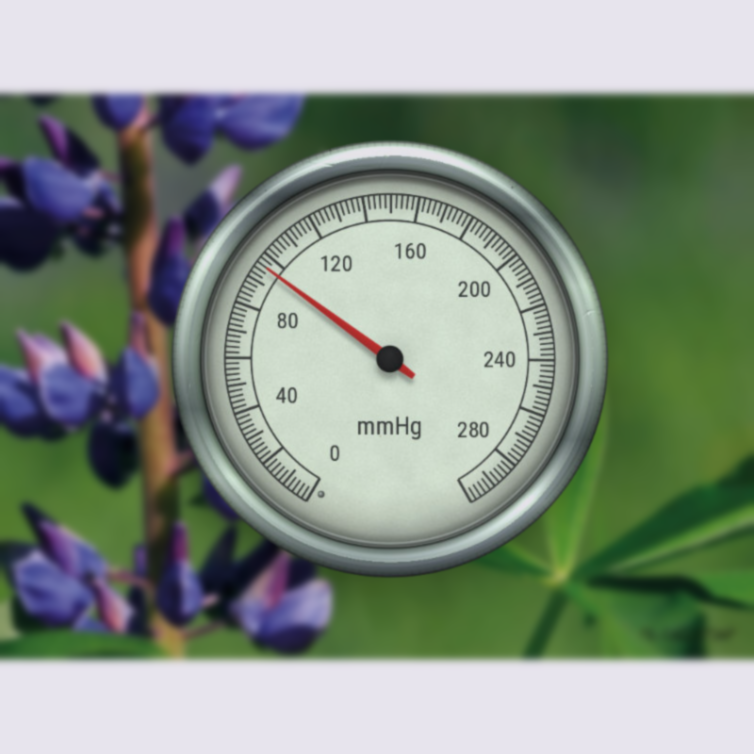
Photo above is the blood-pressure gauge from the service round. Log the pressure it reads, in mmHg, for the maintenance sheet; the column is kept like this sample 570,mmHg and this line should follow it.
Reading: 96,mmHg
